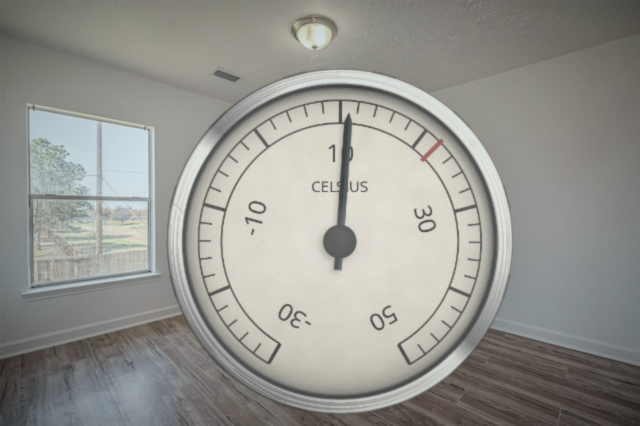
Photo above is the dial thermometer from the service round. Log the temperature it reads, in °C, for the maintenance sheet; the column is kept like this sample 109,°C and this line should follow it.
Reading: 11,°C
